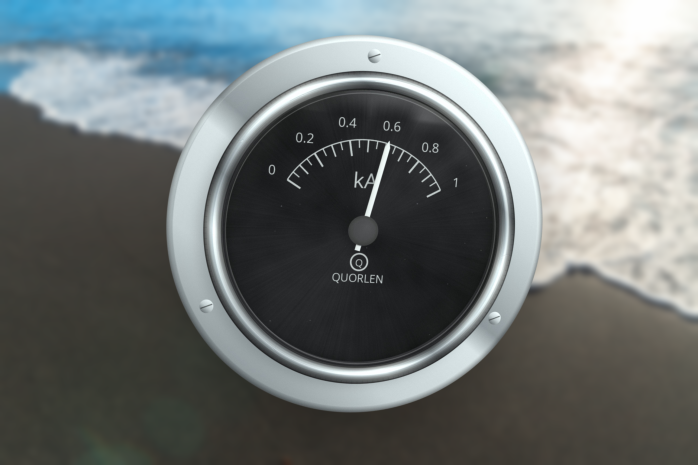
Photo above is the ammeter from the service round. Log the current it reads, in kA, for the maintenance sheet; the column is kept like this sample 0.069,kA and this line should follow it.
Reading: 0.6,kA
